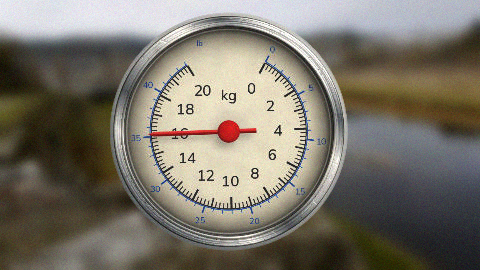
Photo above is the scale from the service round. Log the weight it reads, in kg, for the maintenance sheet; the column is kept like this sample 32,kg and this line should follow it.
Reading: 16,kg
